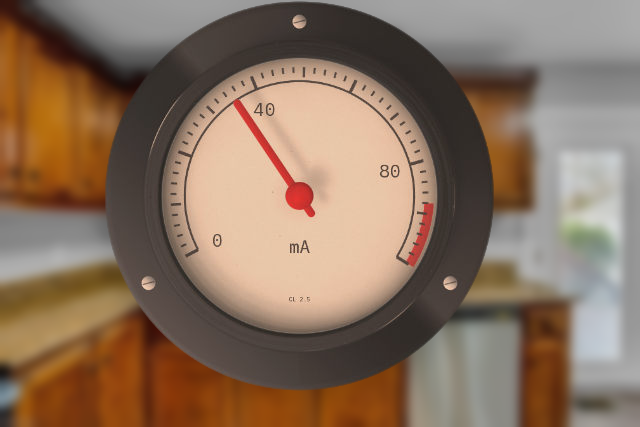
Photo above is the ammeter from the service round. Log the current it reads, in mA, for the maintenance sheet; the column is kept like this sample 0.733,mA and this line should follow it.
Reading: 35,mA
